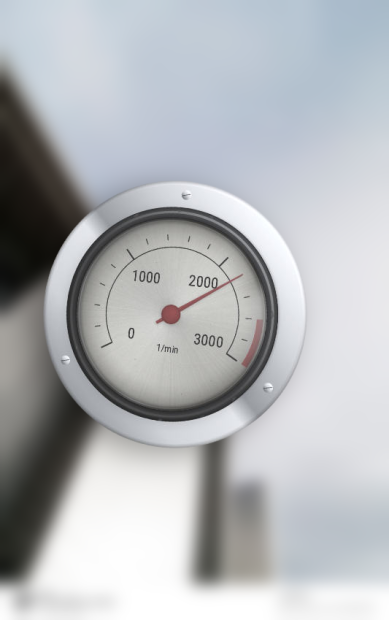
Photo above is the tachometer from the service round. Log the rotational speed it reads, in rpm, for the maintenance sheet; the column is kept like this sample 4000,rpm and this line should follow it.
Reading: 2200,rpm
